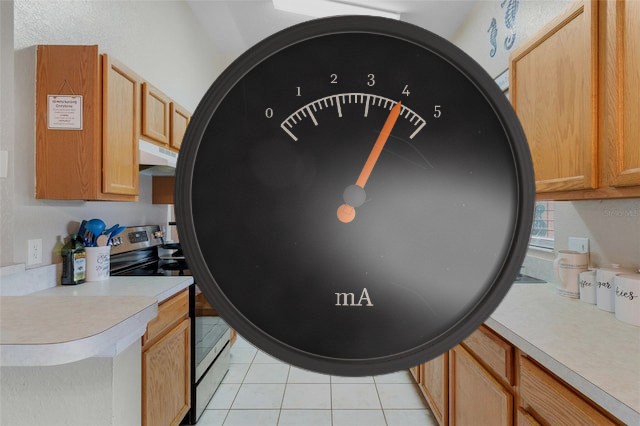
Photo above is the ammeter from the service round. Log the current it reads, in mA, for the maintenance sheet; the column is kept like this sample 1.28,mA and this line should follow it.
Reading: 4,mA
